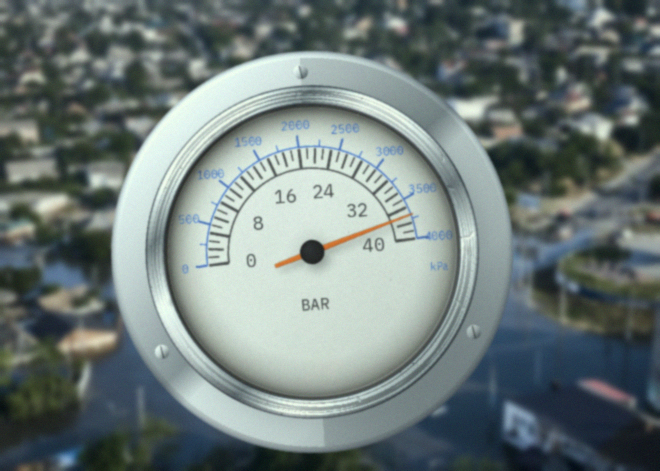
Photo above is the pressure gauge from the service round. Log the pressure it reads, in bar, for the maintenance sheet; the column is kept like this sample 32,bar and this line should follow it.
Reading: 37,bar
